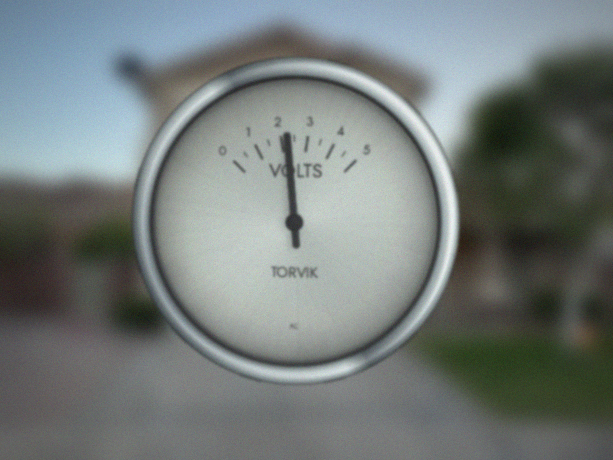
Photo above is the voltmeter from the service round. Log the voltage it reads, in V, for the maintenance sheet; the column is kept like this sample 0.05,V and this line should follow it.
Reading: 2.25,V
